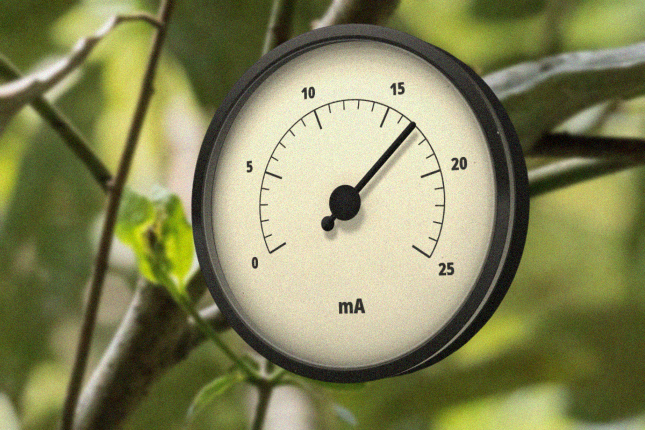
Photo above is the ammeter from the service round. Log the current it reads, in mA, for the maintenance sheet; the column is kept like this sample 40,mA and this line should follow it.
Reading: 17,mA
